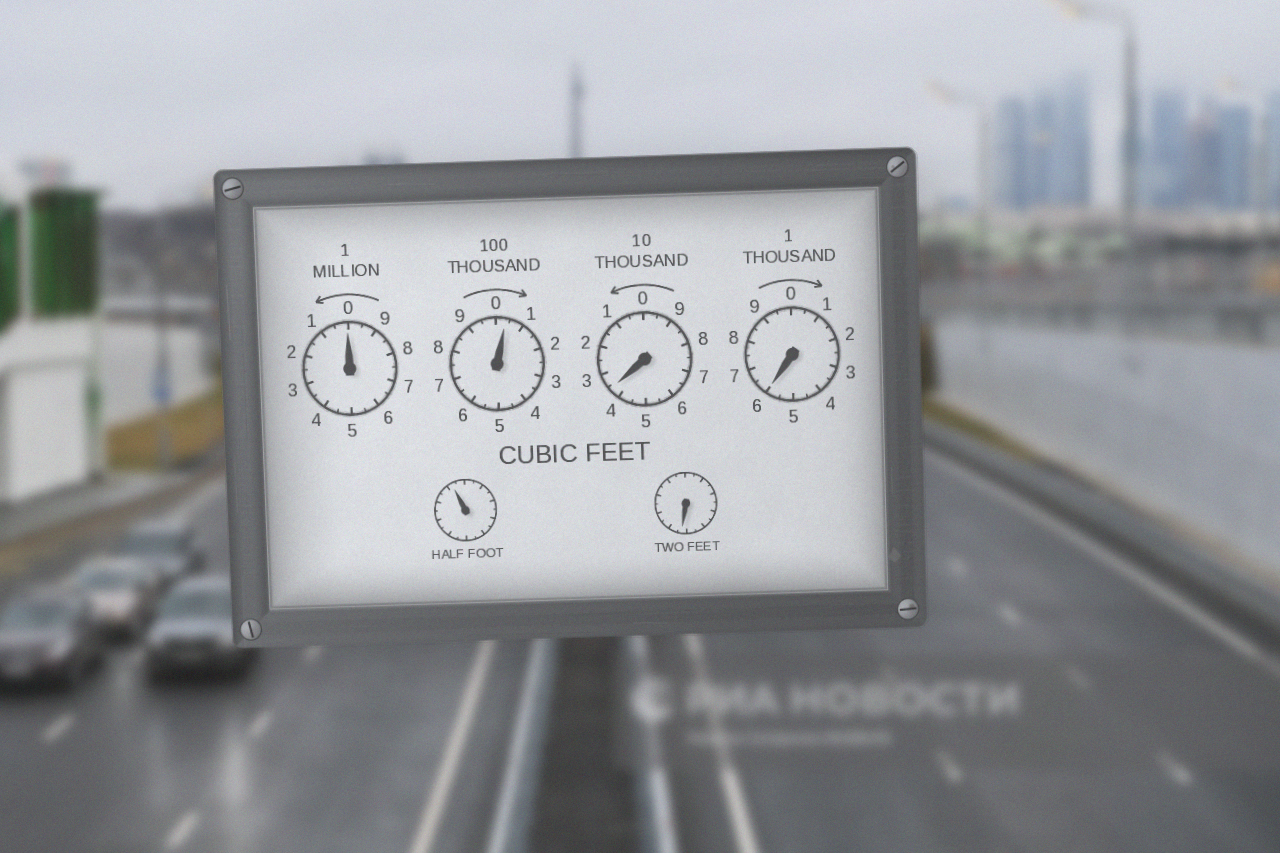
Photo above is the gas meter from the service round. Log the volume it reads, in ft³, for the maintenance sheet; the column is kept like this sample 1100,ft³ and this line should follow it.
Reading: 3600,ft³
